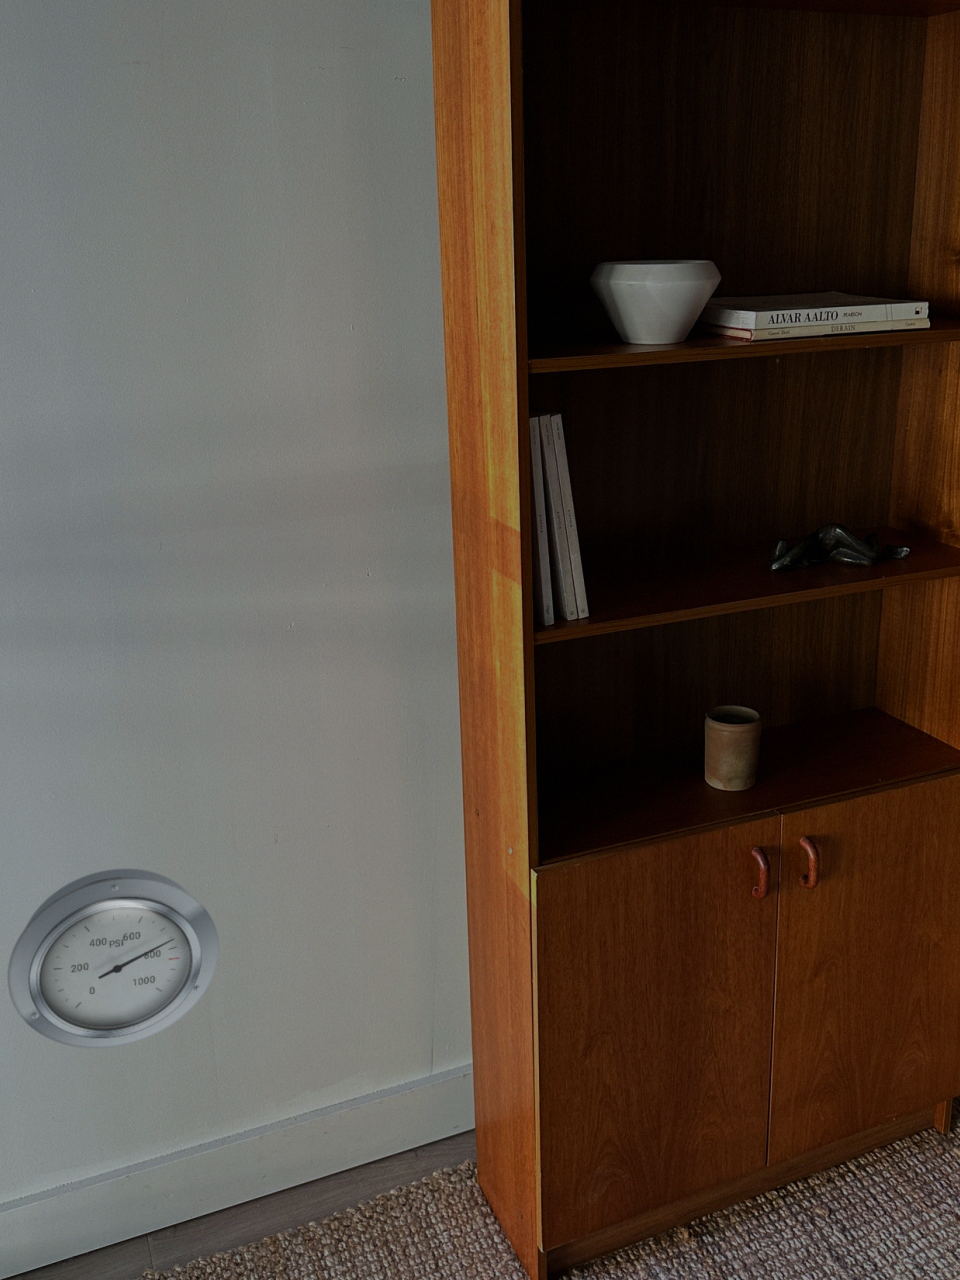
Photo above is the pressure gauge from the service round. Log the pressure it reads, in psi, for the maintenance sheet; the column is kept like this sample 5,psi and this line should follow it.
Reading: 750,psi
